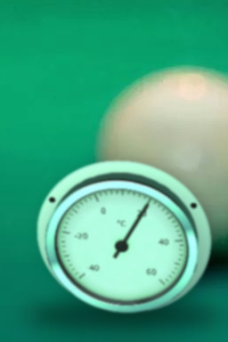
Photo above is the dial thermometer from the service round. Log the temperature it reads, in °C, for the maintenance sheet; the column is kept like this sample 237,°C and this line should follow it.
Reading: 20,°C
